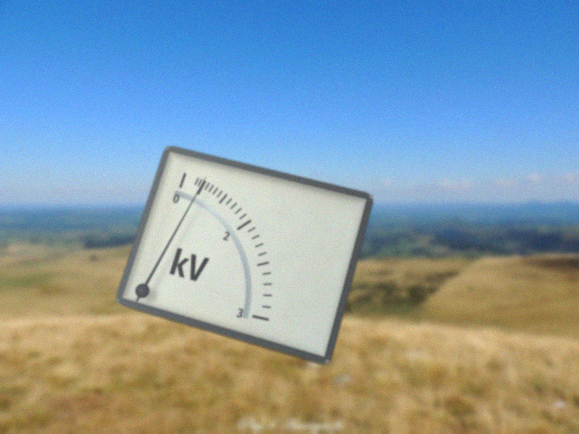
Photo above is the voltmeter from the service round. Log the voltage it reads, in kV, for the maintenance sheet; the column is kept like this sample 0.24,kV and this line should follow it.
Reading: 1,kV
